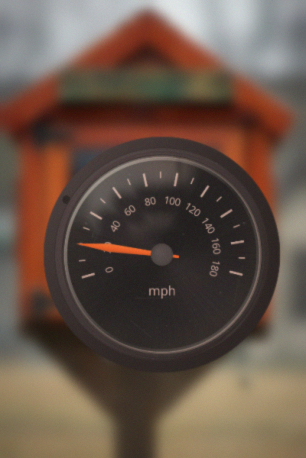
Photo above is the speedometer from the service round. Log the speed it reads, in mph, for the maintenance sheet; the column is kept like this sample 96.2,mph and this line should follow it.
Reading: 20,mph
